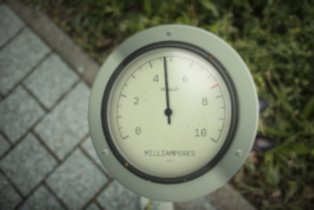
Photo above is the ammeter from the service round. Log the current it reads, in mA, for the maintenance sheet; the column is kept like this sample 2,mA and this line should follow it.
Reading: 4.75,mA
